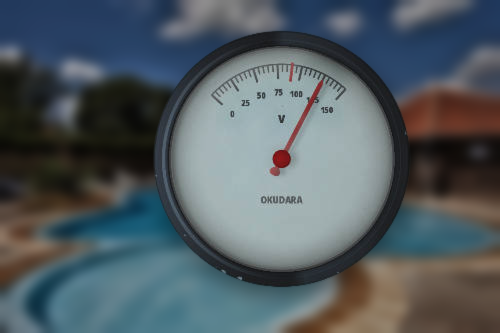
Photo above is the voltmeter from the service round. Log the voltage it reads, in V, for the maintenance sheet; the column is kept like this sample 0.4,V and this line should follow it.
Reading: 125,V
